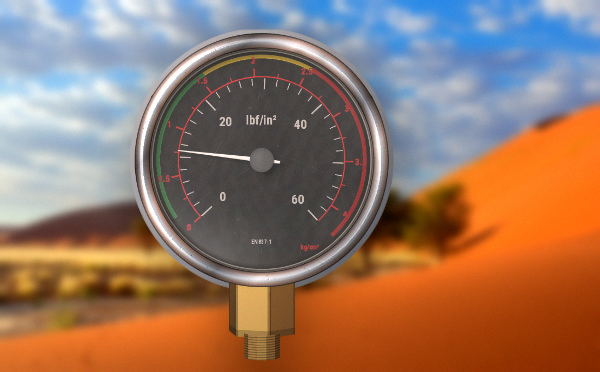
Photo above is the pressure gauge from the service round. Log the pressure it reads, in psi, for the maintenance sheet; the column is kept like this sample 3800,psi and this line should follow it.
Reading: 11,psi
